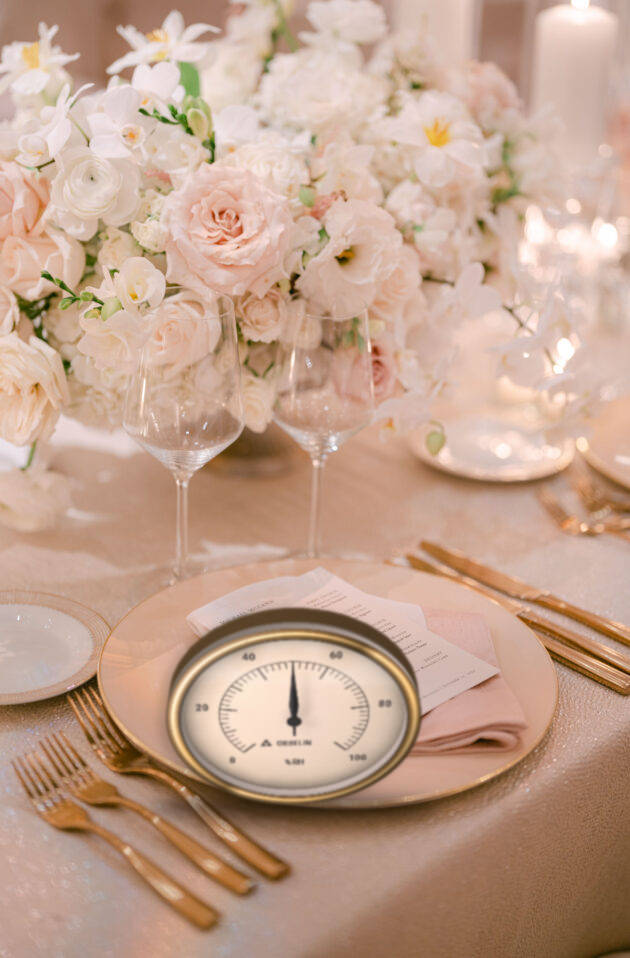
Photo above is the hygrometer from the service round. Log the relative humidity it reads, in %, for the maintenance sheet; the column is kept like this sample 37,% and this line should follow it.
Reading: 50,%
